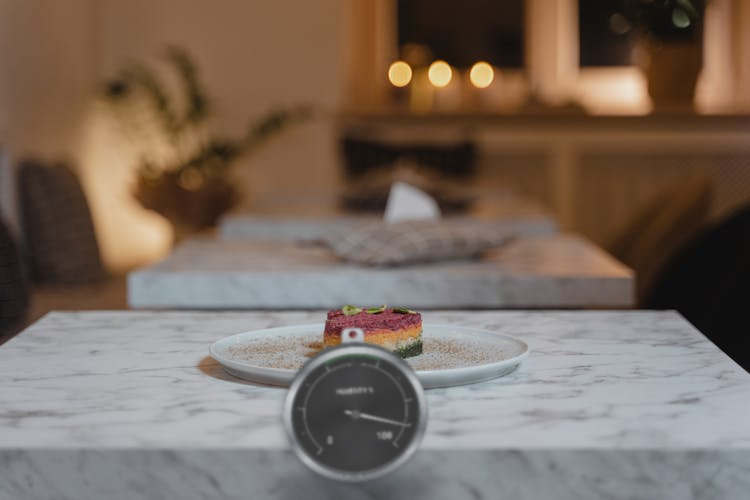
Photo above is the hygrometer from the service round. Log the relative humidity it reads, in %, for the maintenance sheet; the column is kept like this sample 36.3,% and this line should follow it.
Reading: 90,%
